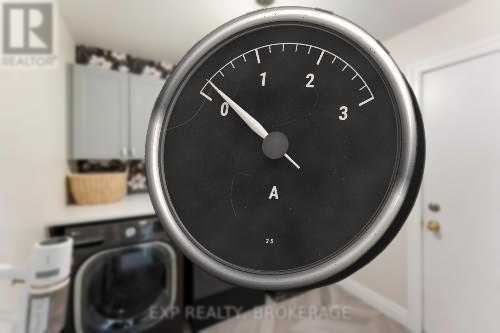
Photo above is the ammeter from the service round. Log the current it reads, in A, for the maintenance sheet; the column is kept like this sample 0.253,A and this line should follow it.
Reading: 0.2,A
